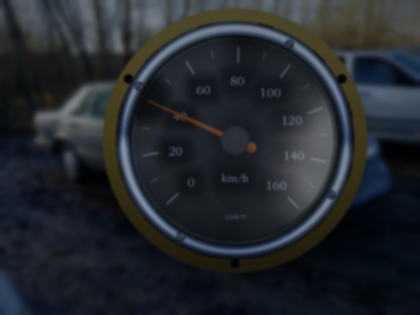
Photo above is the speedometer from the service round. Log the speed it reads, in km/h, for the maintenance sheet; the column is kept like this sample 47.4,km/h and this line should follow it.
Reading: 40,km/h
